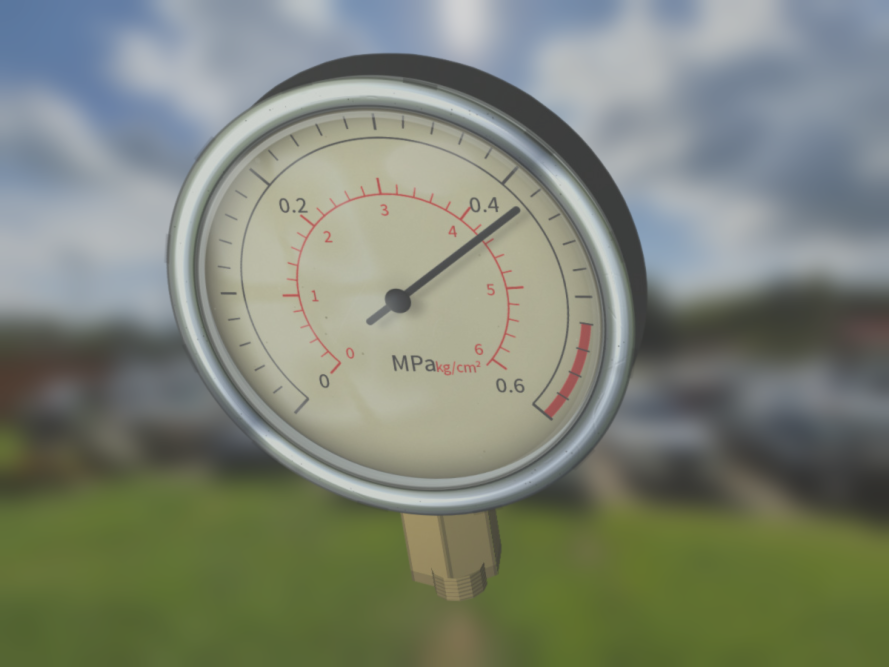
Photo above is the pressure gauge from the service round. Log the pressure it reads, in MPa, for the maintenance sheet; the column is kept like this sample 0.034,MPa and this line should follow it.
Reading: 0.42,MPa
